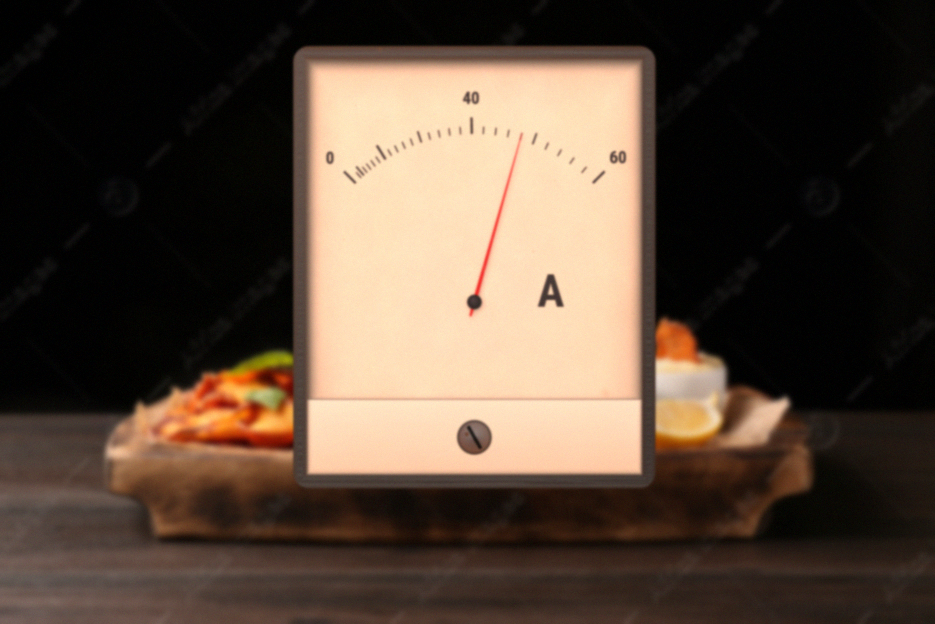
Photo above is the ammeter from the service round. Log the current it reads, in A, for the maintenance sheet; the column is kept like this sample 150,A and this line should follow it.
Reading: 48,A
